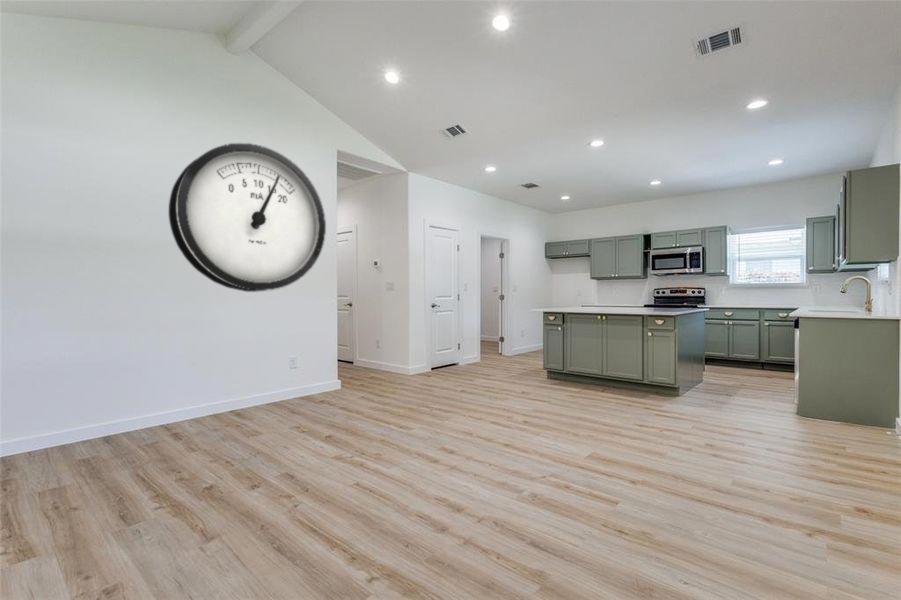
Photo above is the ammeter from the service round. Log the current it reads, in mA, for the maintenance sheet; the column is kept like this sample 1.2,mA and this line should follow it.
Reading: 15,mA
